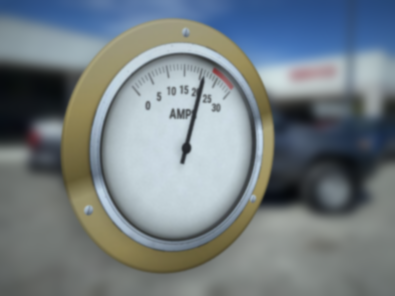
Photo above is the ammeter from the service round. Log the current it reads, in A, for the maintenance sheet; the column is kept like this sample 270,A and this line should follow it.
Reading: 20,A
